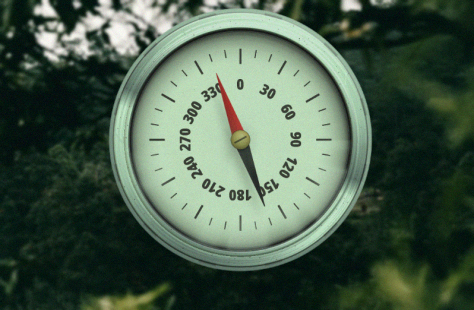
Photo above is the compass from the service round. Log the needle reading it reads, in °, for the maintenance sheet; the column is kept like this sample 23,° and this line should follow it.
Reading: 340,°
